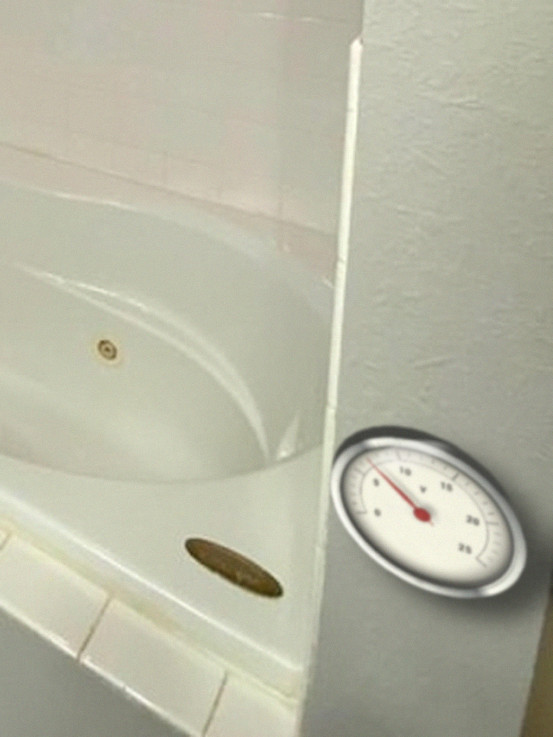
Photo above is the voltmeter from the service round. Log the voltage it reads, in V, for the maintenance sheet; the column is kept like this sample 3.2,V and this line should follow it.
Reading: 7,V
